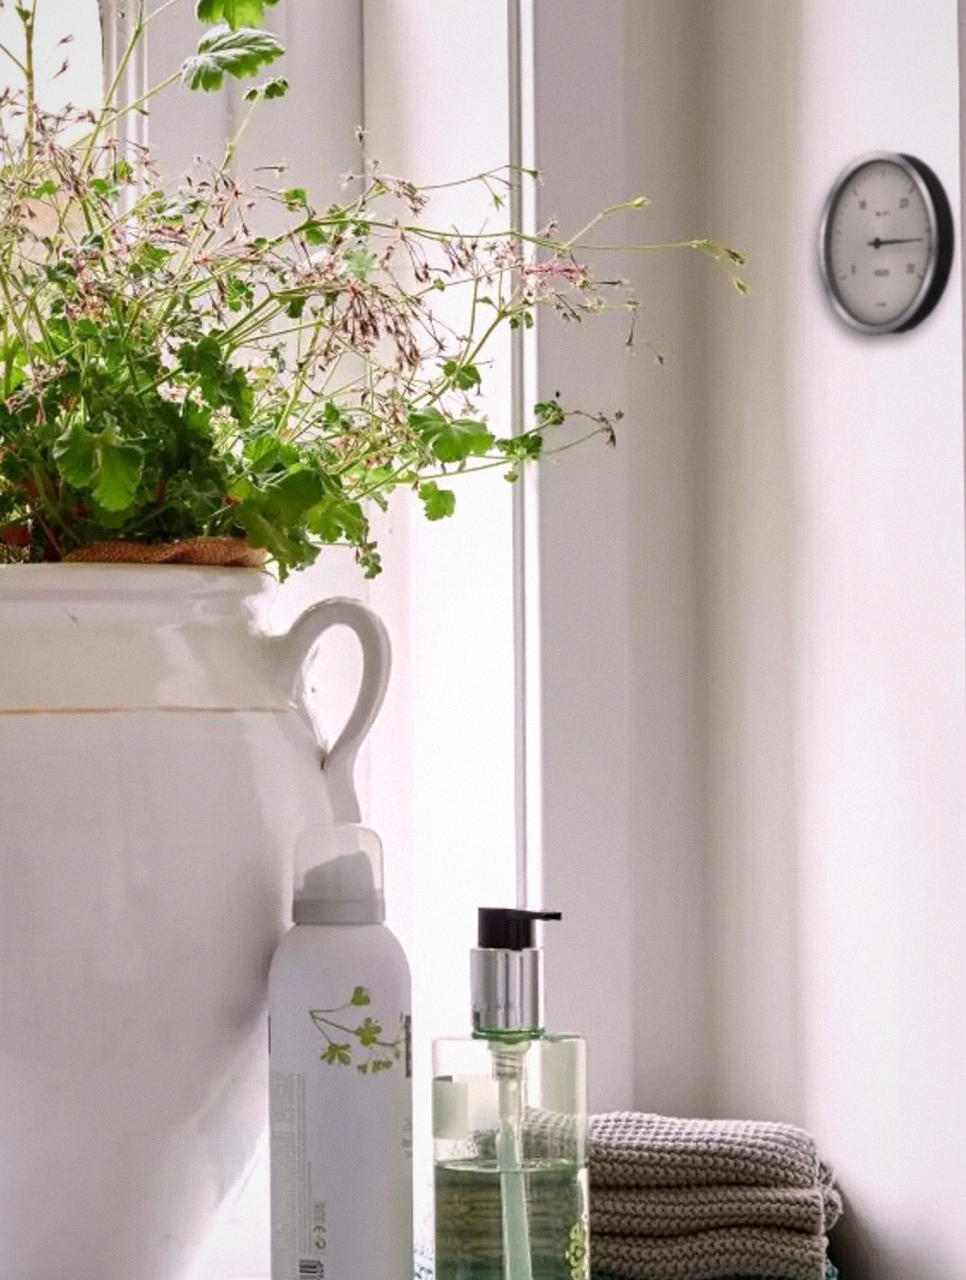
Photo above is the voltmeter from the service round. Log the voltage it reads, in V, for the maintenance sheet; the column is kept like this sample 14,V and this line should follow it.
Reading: 26,V
